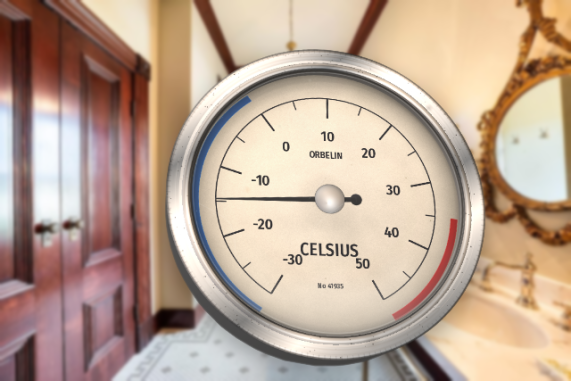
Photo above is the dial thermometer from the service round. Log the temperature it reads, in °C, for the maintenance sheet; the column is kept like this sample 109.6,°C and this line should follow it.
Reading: -15,°C
